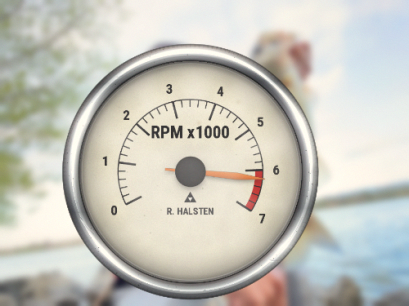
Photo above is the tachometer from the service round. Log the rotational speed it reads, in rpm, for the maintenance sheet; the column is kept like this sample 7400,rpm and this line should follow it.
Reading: 6200,rpm
